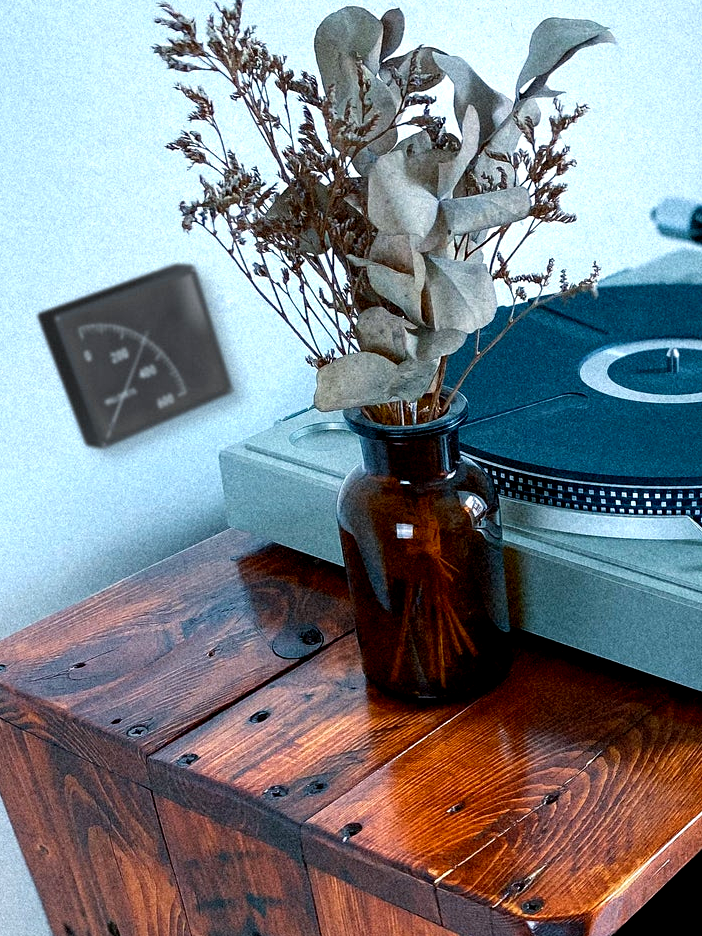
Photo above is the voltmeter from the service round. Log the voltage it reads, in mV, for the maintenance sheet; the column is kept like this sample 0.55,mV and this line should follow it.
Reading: 300,mV
